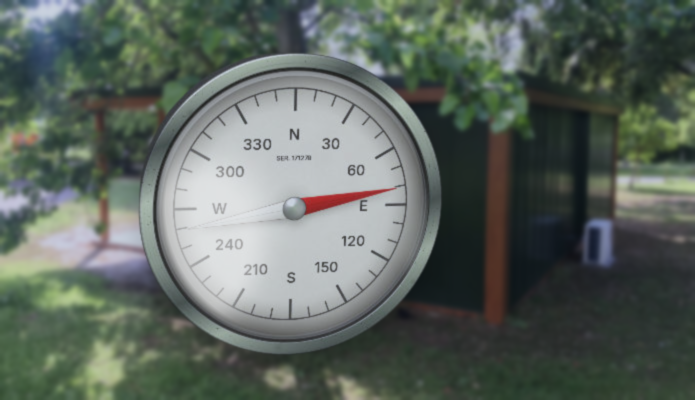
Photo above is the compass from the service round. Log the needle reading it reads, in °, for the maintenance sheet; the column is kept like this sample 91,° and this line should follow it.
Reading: 80,°
